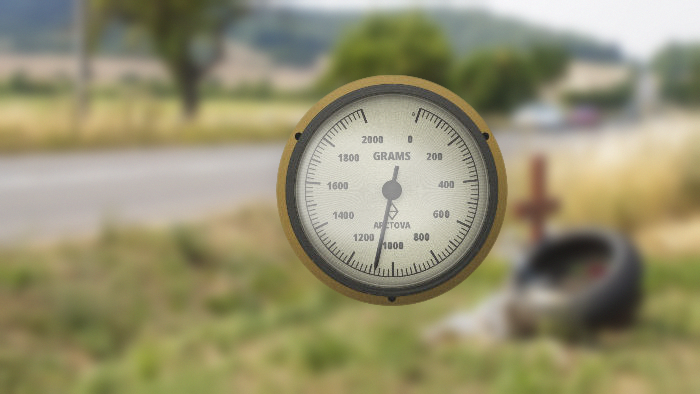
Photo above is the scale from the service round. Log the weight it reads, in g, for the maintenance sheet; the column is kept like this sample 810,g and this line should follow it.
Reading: 1080,g
